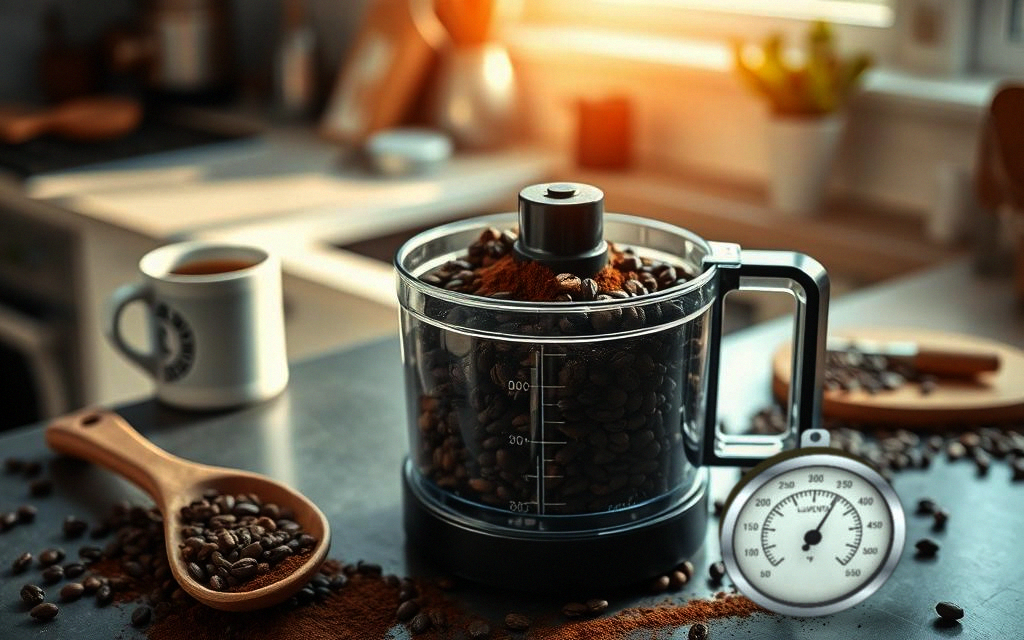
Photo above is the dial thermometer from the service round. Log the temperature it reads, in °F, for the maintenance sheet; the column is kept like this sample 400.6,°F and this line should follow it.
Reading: 350,°F
